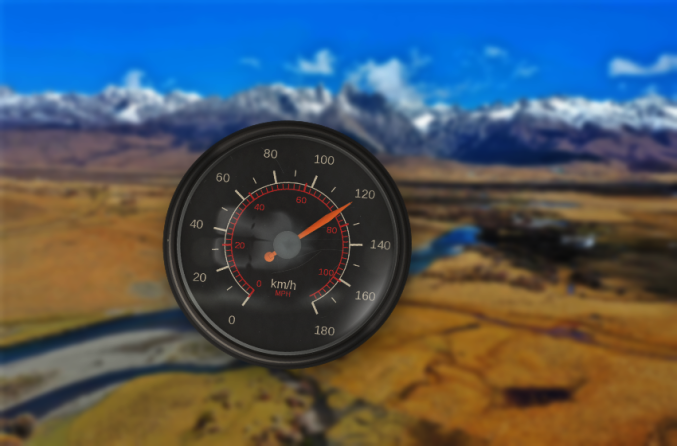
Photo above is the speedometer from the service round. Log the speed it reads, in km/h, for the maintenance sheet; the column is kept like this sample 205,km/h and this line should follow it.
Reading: 120,km/h
